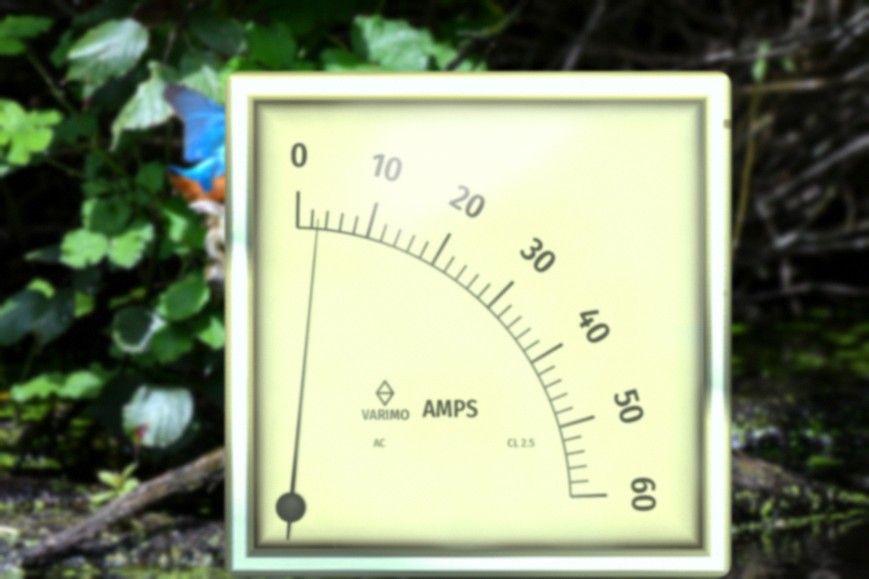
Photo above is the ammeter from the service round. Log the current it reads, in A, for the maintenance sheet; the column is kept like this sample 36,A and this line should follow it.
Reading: 3,A
